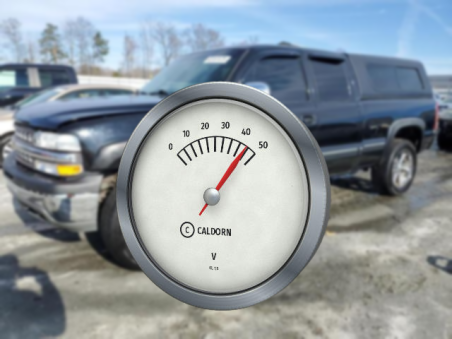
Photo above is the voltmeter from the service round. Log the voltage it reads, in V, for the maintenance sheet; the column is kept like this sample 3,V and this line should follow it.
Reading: 45,V
